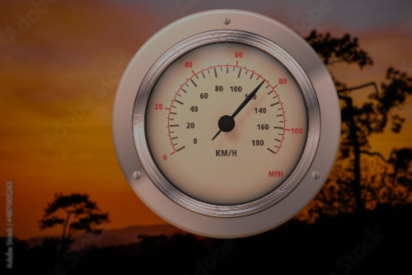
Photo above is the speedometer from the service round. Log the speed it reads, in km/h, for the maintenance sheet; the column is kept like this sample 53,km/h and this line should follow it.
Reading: 120,km/h
